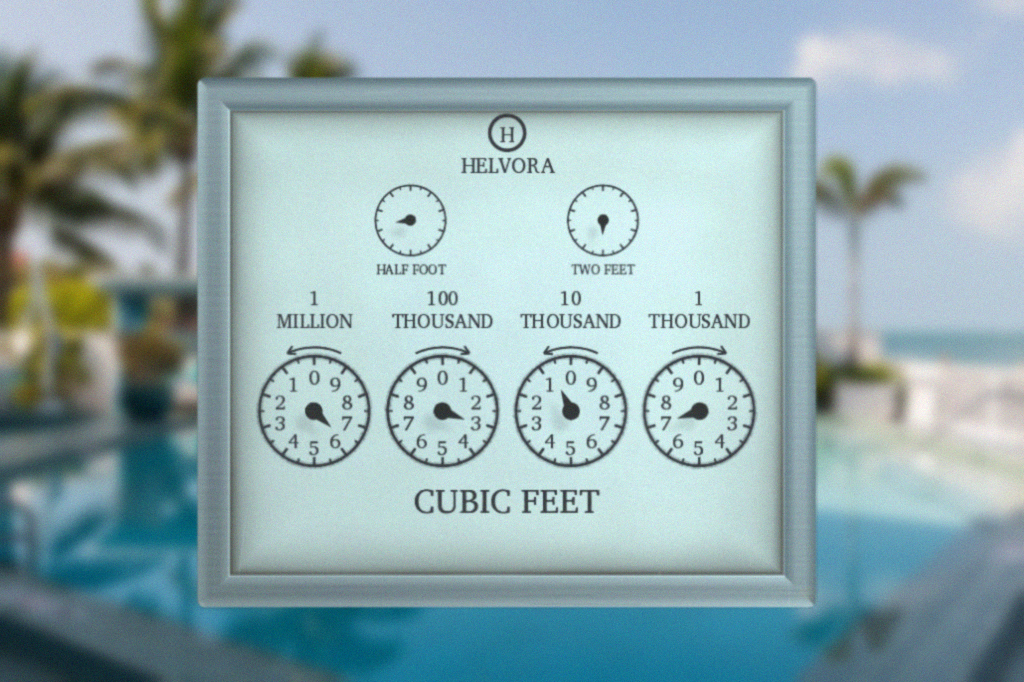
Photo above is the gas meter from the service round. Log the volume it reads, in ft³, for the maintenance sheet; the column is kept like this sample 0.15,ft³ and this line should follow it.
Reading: 630700,ft³
